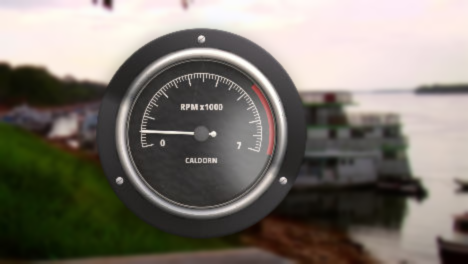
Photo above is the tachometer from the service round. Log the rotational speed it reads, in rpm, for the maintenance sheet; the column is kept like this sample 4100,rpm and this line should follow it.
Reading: 500,rpm
